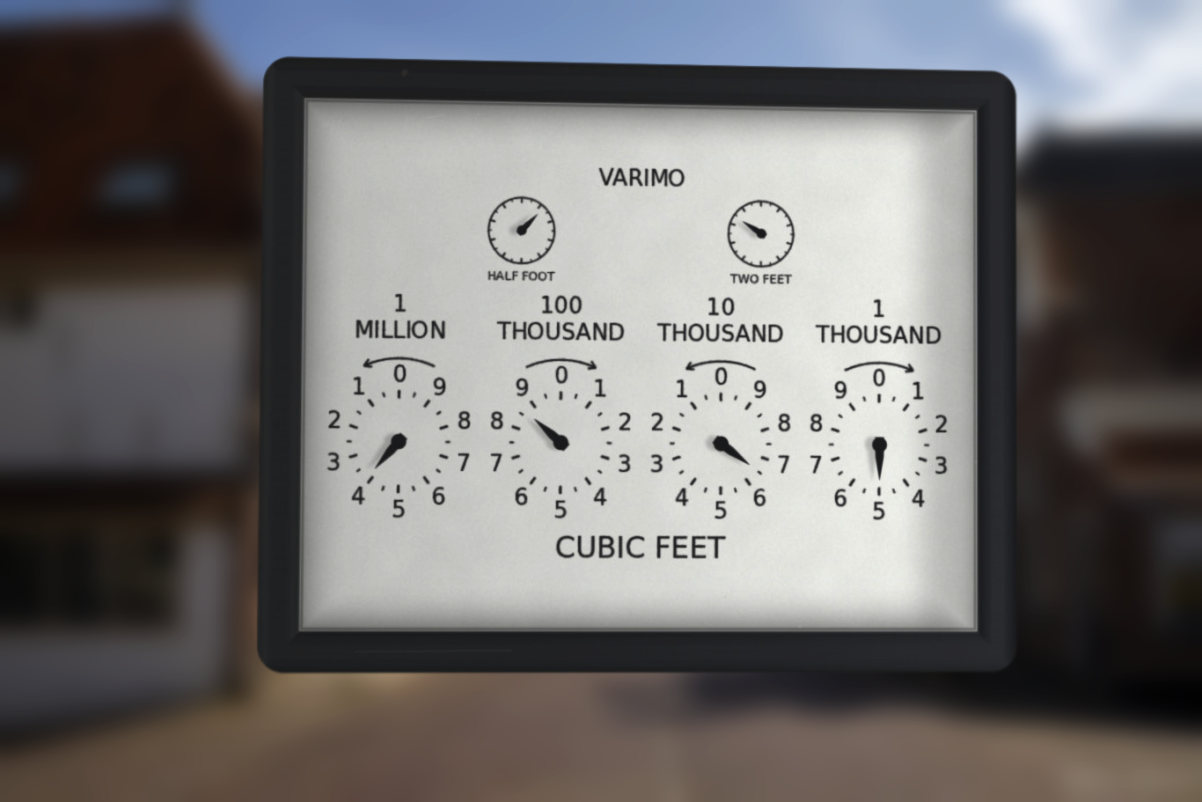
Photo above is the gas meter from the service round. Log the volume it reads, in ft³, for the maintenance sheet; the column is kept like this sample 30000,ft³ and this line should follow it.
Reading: 386500,ft³
